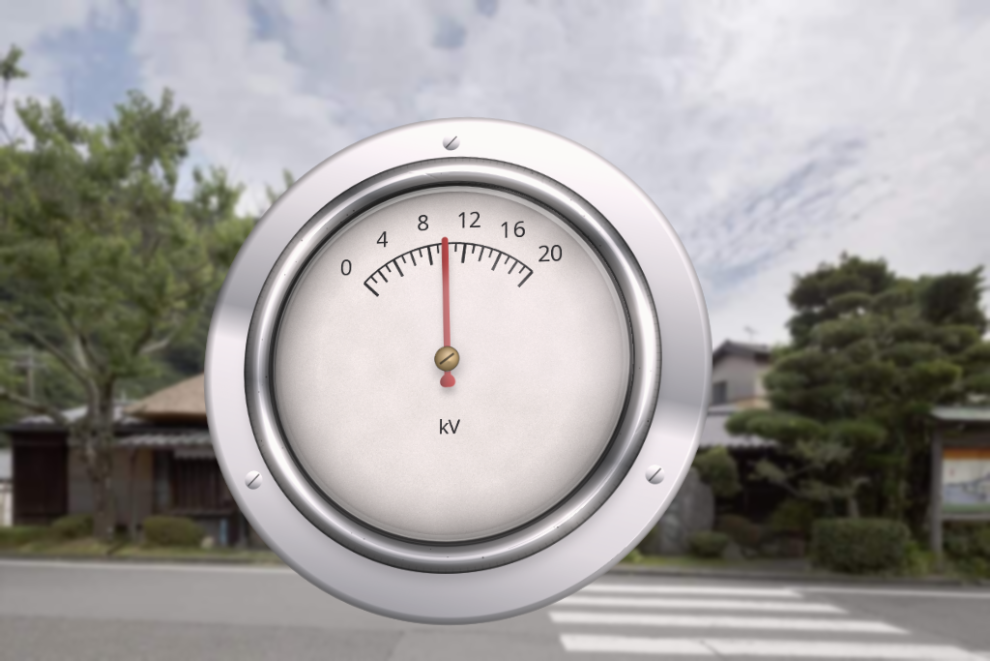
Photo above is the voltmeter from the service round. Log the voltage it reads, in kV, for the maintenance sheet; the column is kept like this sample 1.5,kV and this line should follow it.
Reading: 10,kV
